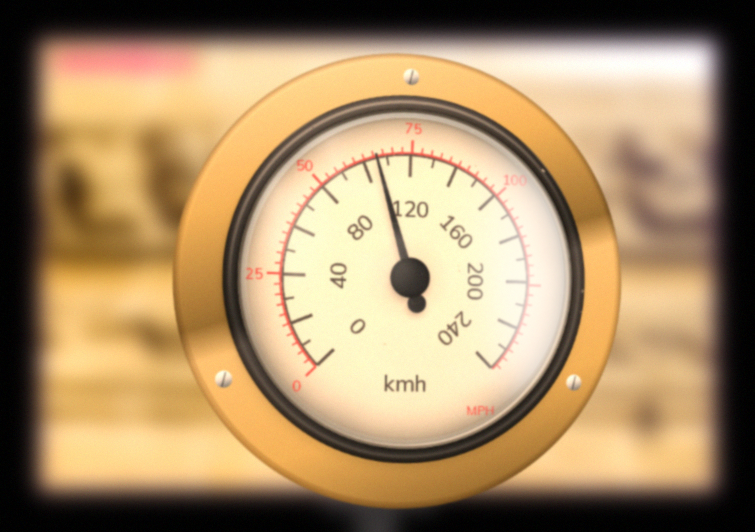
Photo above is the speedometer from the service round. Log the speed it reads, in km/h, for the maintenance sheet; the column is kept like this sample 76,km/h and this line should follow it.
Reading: 105,km/h
